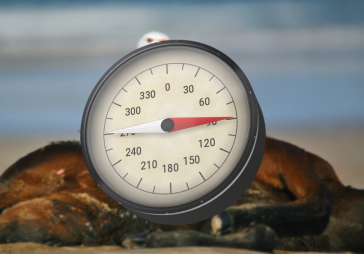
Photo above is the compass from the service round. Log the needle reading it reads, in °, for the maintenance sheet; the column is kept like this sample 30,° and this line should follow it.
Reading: 90,°
